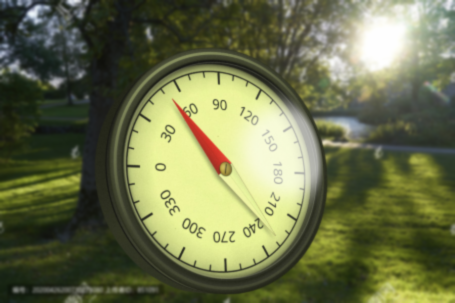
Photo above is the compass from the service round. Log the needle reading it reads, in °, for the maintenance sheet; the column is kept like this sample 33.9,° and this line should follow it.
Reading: 50,°
